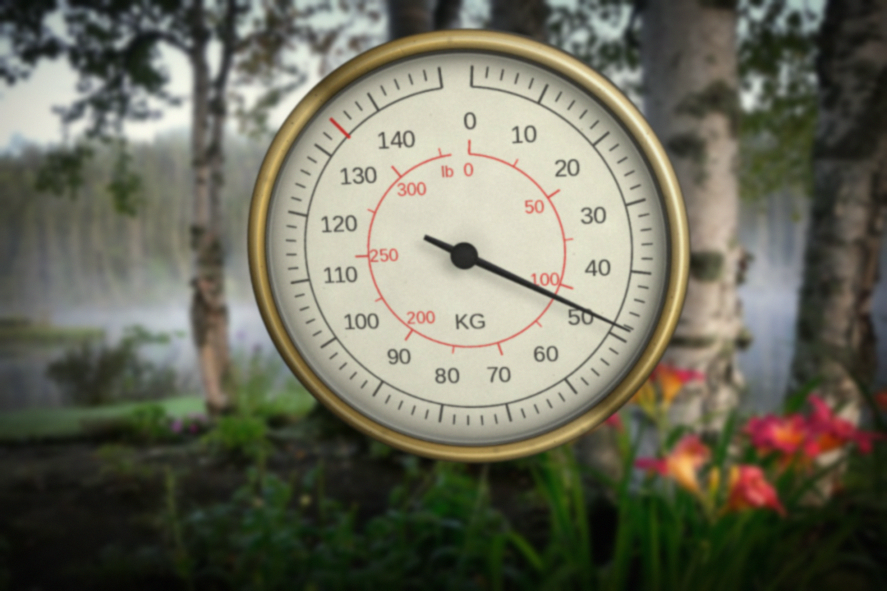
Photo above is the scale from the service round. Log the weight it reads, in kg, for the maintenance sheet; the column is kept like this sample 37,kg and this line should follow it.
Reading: 48,kg
